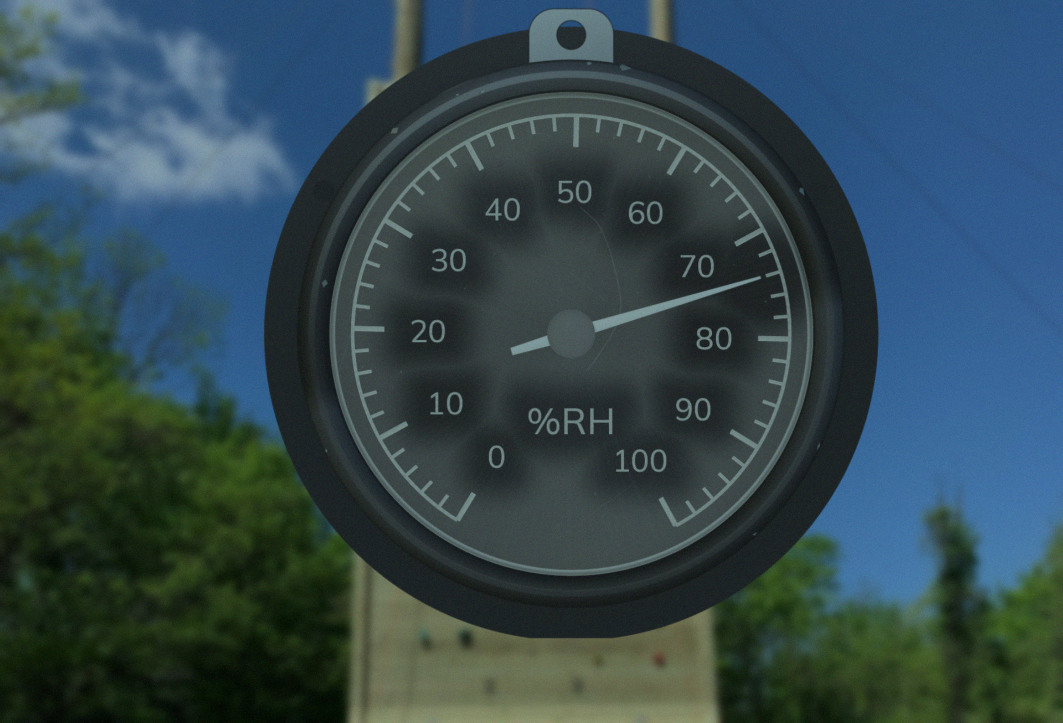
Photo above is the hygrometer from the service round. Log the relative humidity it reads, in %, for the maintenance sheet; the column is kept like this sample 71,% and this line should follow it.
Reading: 74,%
